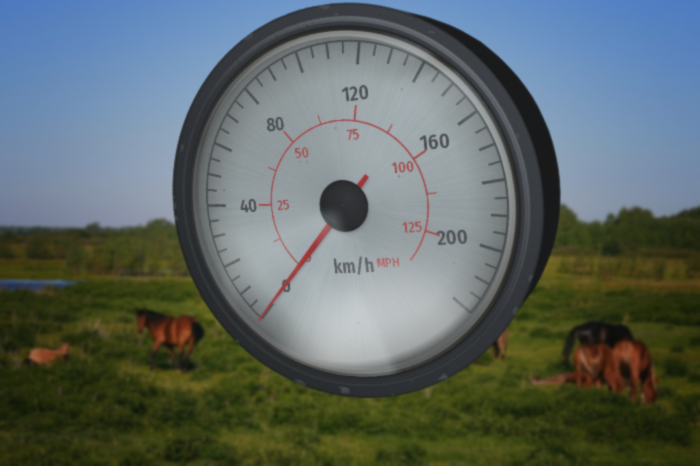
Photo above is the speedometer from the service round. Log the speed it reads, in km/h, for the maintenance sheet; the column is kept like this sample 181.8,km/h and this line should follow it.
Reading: 0,km/h
